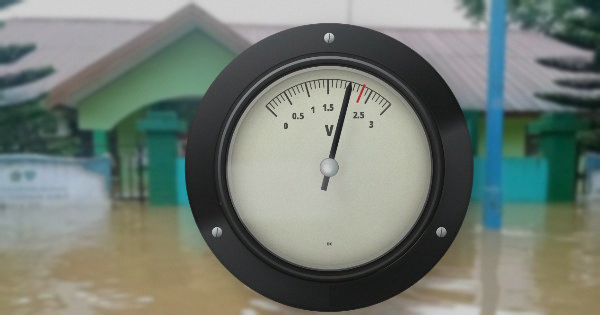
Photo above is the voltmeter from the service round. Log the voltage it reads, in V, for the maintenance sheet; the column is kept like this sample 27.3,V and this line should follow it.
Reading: 2,V
